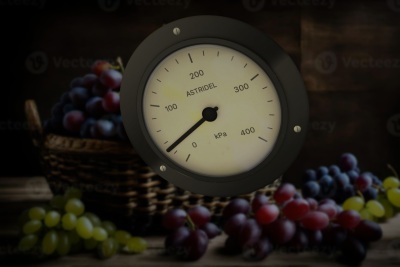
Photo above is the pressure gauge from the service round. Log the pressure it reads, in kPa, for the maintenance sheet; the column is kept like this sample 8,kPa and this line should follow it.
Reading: 30,kPa
